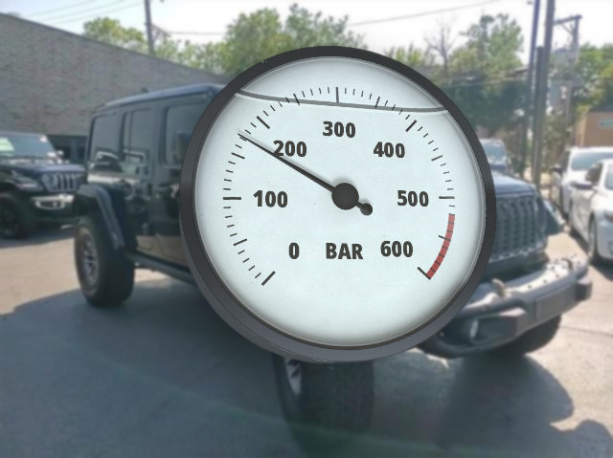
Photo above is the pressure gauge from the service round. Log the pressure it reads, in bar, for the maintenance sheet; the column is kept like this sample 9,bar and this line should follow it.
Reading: 170,bar
